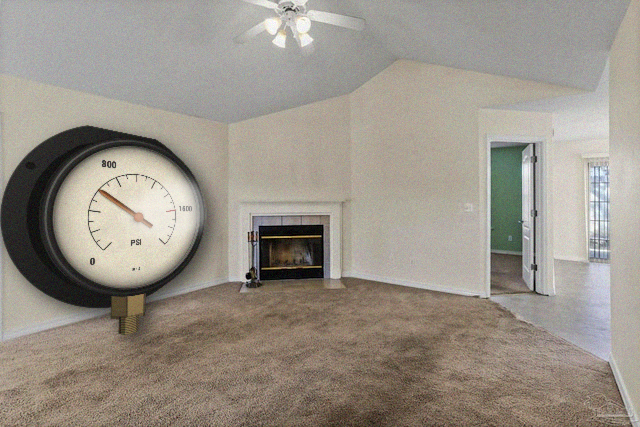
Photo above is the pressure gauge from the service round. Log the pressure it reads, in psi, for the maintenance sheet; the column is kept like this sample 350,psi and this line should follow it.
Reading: 600,psi
